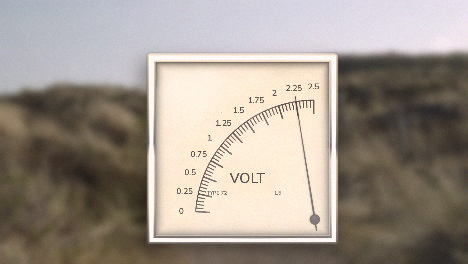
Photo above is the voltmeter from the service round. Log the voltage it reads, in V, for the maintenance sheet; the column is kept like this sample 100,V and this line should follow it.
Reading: 2.25,V
